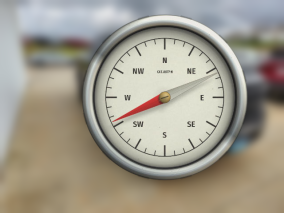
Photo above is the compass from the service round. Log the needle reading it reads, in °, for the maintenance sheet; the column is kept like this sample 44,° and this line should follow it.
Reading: 245,°
